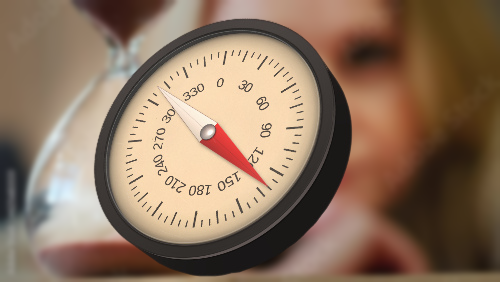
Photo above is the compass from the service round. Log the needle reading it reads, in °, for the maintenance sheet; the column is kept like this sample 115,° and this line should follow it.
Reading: 130,°
